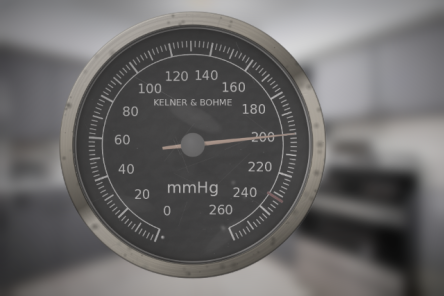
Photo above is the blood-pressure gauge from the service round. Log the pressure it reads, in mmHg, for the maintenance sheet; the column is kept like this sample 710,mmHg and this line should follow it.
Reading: 200,mmHg
